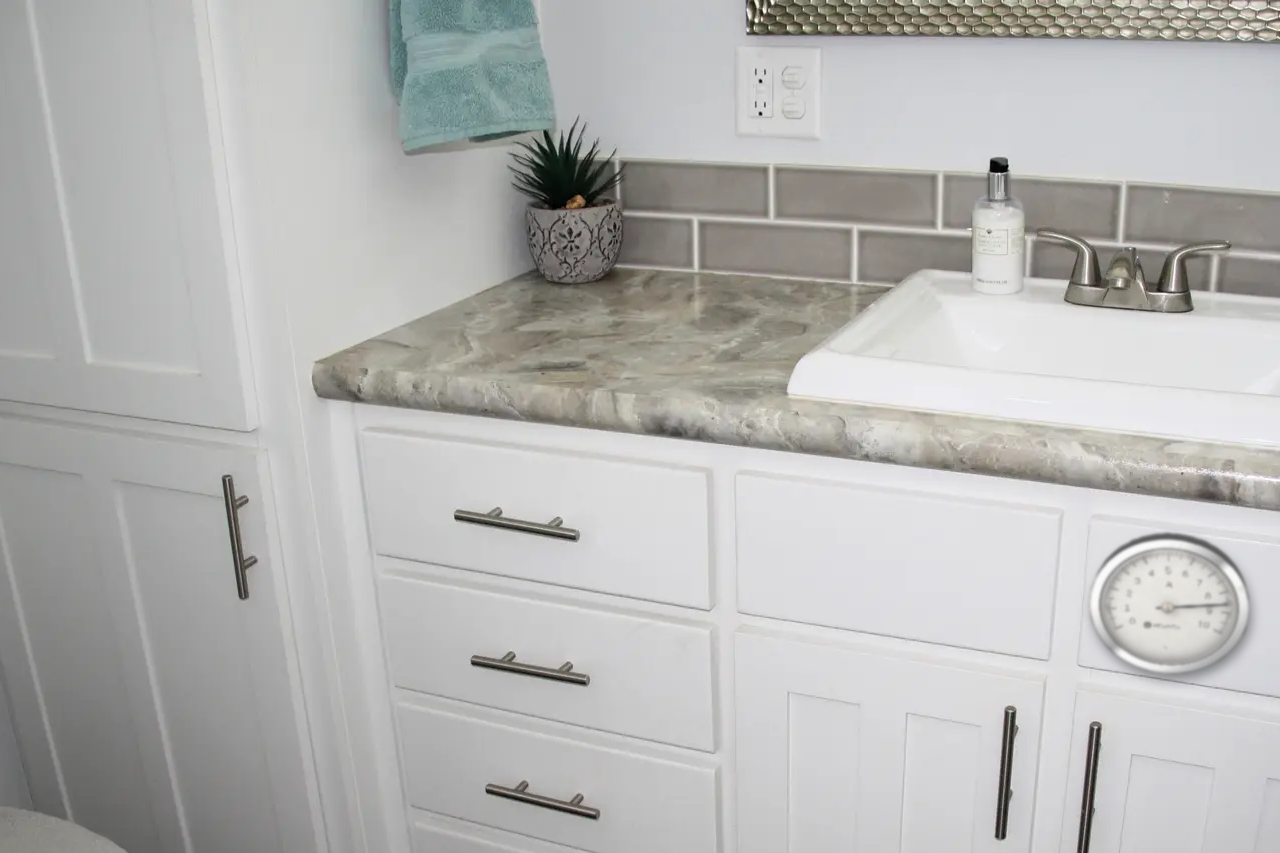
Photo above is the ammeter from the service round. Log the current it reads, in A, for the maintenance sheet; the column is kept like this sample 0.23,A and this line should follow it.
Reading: 8.5,A
